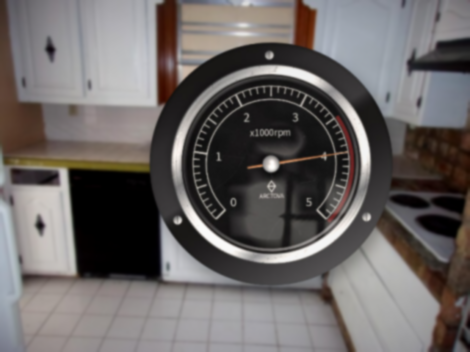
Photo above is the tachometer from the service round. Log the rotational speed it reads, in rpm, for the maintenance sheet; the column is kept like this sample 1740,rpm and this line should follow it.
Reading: 4000,rpm
